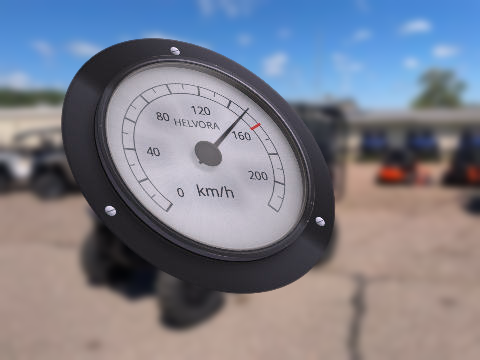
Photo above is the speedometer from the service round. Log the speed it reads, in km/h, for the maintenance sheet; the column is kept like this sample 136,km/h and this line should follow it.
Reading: 150,km/h
